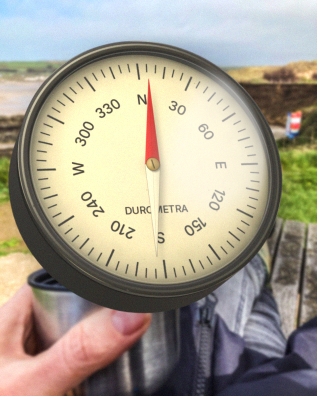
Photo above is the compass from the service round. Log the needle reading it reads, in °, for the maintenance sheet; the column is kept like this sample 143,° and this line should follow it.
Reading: 5,°
